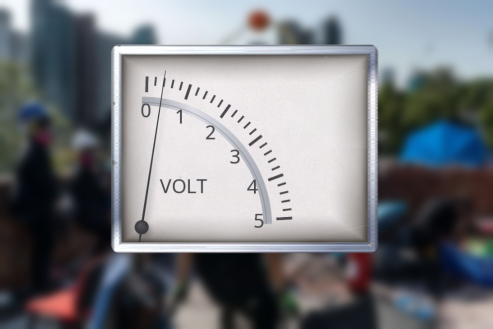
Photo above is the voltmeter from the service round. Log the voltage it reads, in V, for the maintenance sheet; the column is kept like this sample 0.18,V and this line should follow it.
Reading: 0.4,V
